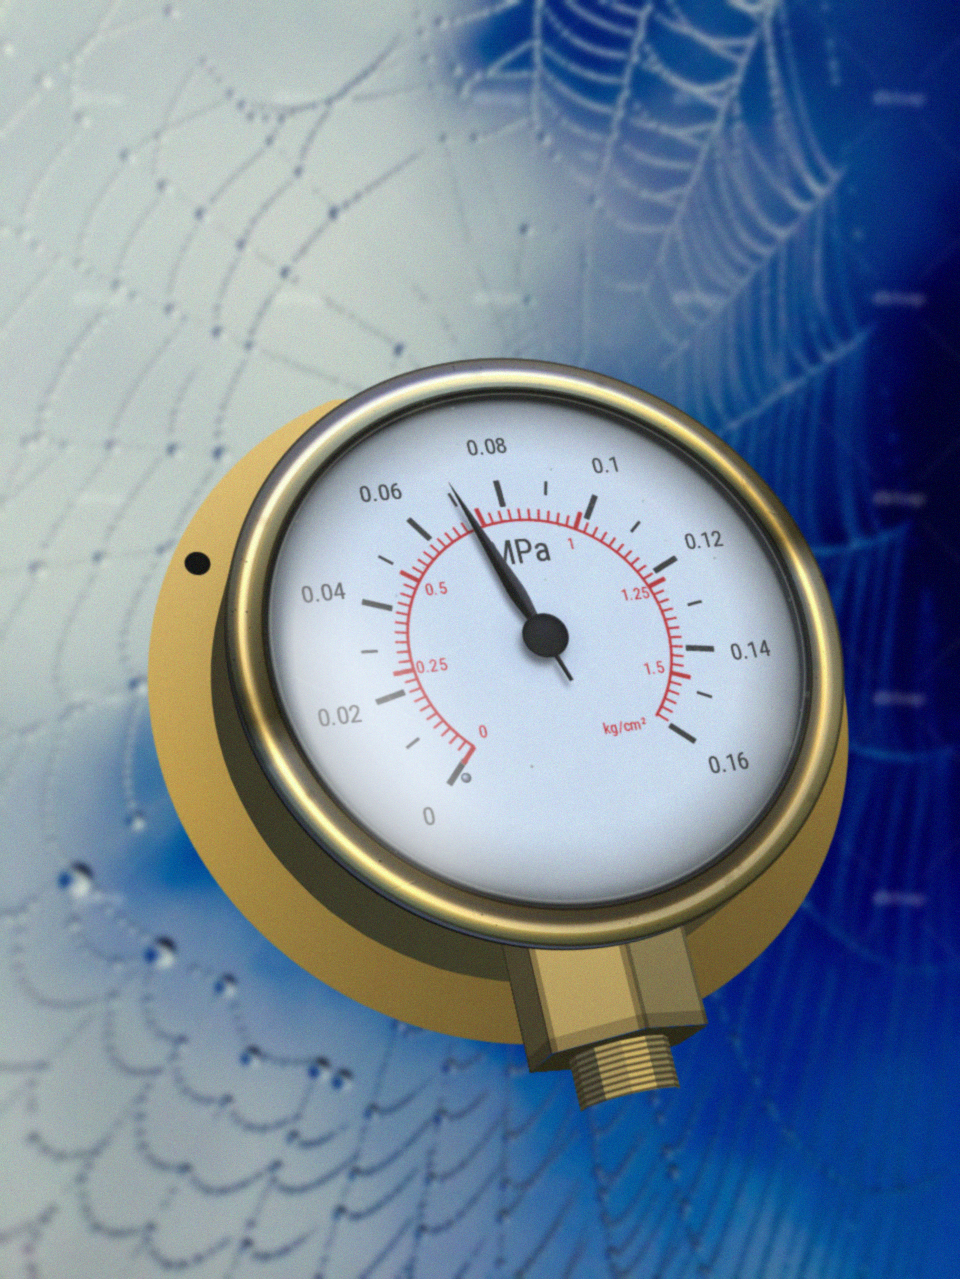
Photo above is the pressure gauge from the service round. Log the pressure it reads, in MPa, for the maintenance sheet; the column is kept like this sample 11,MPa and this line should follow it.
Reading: 0.07,MPa
